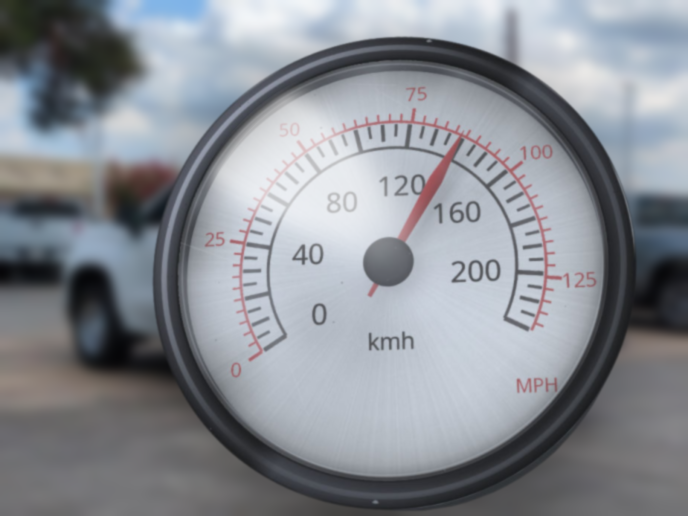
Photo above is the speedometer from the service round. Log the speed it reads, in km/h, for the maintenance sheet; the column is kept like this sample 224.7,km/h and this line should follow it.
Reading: 140,km/h
